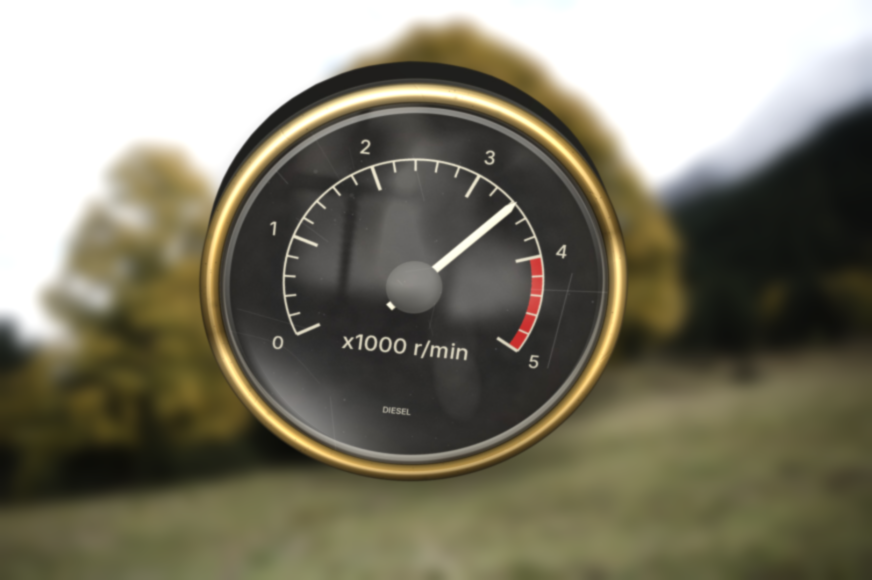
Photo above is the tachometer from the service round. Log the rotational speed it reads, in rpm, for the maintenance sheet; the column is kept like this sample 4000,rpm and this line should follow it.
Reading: 3400,rpm
